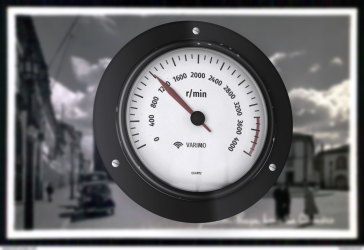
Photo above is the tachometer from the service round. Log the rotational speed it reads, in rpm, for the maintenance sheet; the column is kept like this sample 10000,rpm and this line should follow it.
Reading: 1200,rpm
